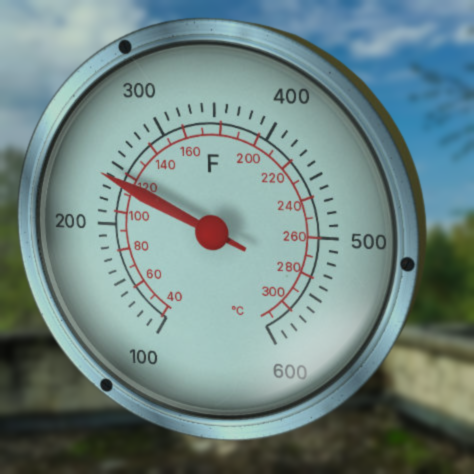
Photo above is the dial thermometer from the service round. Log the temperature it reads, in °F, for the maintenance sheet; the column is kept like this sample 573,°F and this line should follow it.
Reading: 240,°F
